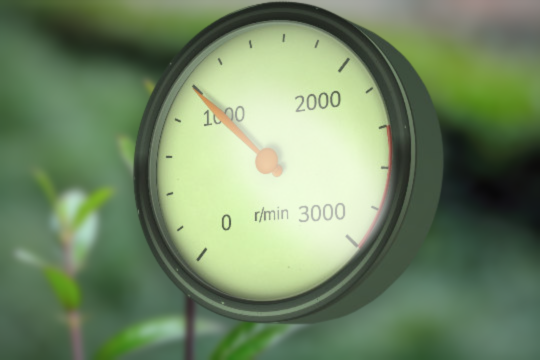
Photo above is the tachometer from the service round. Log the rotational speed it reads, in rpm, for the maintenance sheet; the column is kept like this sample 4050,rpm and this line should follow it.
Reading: 1000,rpm
